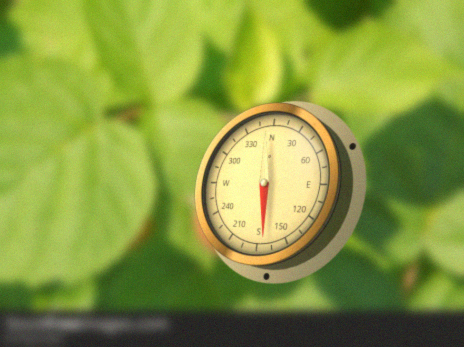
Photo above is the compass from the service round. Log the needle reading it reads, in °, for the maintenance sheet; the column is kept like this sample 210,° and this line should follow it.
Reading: 172.5,°
